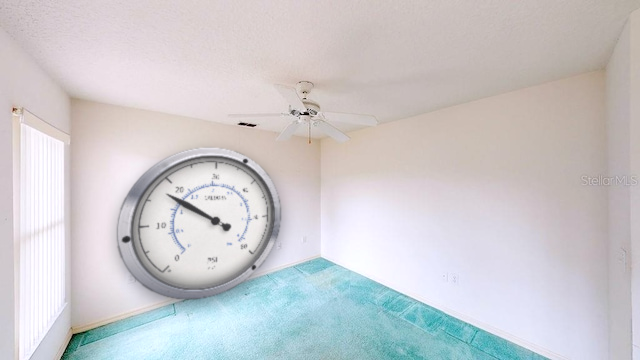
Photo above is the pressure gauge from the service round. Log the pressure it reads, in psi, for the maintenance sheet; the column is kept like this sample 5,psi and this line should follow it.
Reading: 17.5,psi
